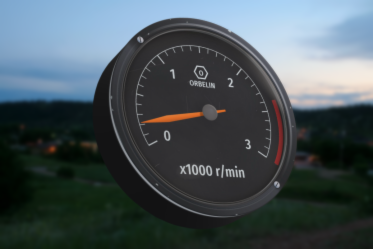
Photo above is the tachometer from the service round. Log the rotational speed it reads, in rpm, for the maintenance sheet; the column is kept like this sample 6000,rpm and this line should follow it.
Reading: 200,rpm
